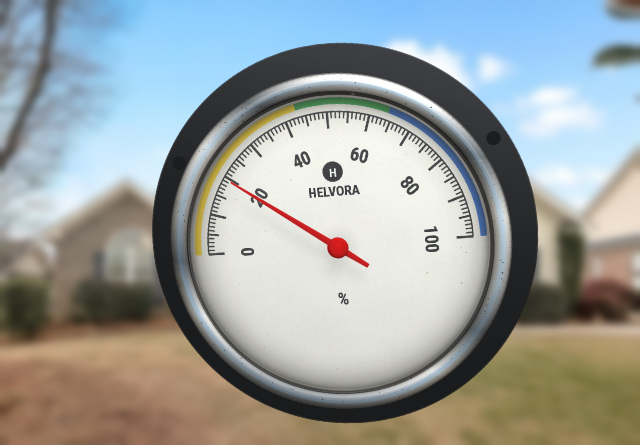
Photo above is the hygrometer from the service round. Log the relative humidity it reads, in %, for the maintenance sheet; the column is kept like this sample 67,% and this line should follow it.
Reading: 20,%
